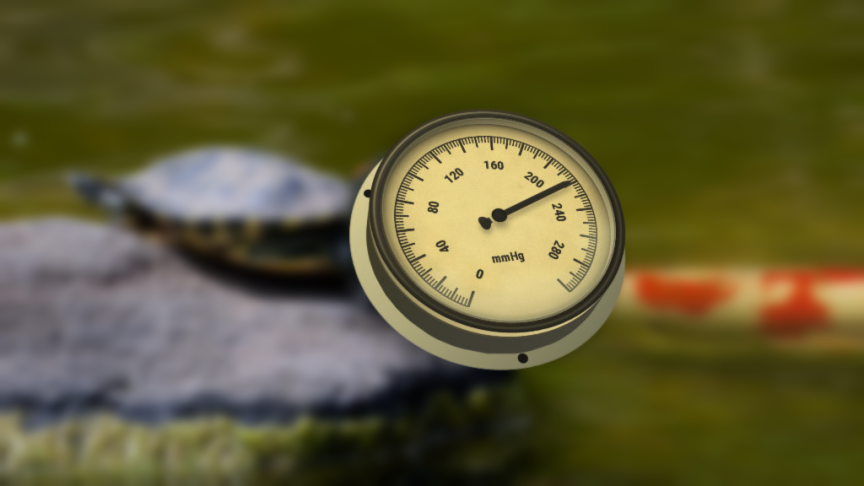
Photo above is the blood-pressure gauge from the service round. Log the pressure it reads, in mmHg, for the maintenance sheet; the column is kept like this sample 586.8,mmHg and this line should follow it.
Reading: 220,mmHg
